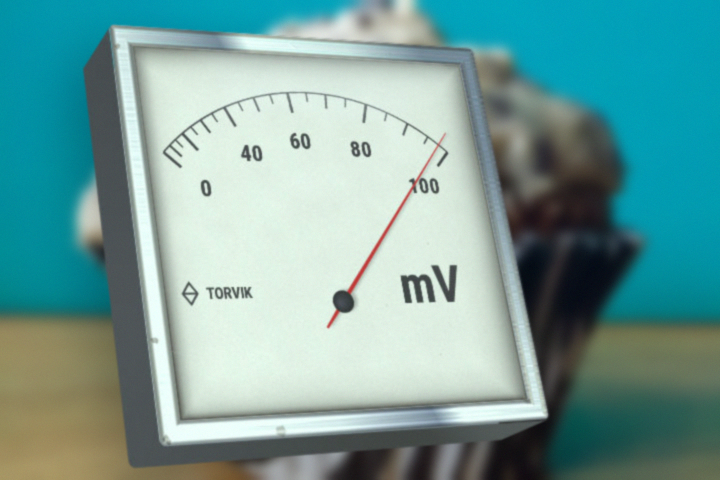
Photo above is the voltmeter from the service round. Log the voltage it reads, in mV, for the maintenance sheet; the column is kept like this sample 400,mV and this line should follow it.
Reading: 97.5,mV
